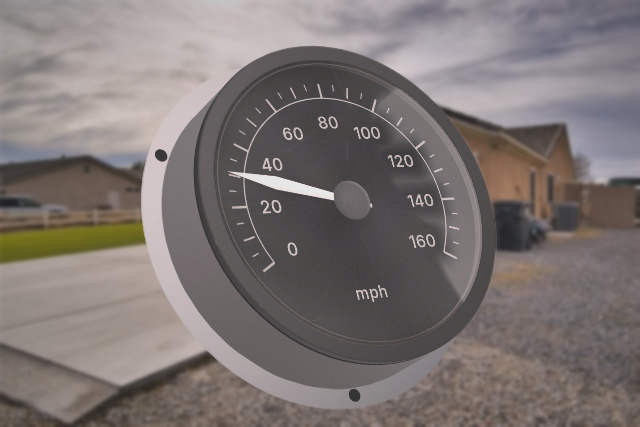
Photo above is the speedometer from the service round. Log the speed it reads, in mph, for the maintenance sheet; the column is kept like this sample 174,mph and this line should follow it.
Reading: 30,mph
